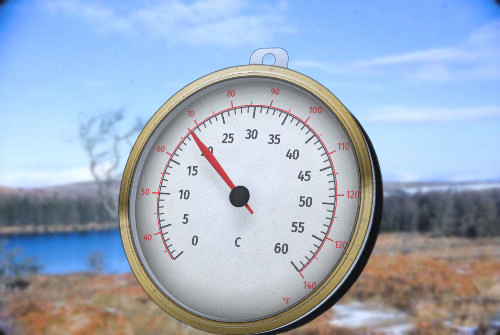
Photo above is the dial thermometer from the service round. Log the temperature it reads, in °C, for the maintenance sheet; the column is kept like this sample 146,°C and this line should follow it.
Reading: 20,°C
